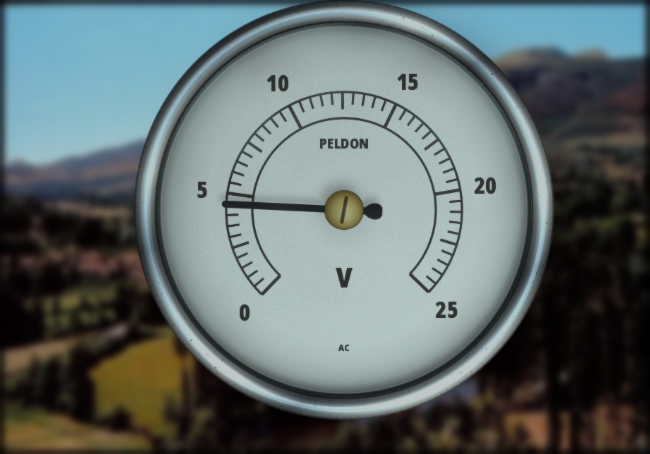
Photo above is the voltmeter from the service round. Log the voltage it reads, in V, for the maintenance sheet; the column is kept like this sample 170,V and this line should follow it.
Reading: 4.5,V
